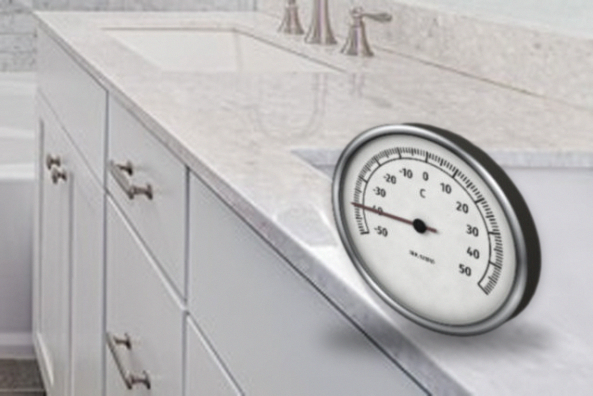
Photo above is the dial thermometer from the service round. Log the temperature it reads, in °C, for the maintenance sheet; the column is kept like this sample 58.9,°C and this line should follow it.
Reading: -40,°C
